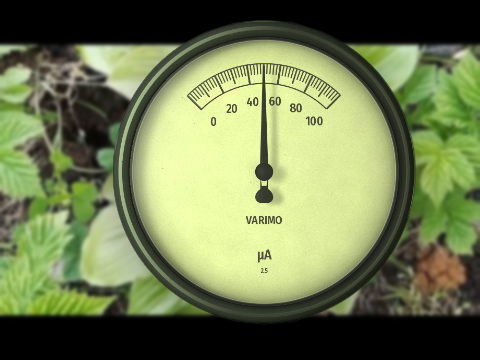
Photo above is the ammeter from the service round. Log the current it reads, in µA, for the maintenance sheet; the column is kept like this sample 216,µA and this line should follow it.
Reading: 50,µA
